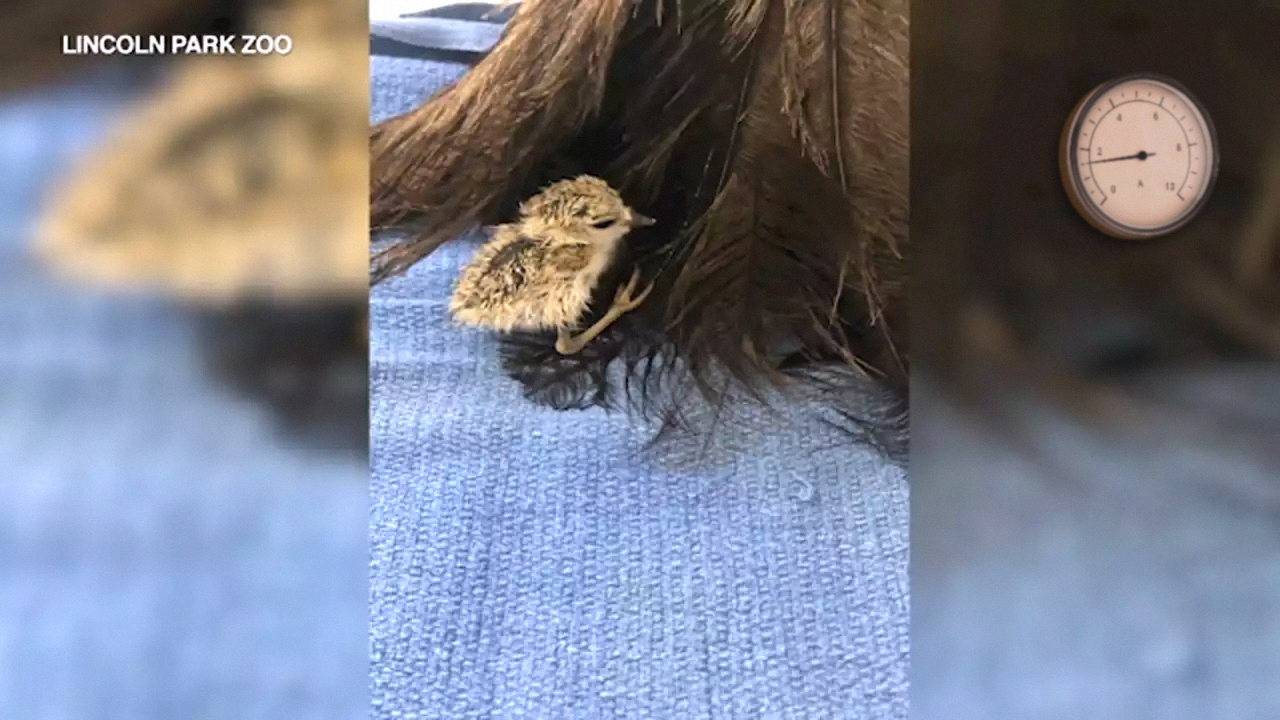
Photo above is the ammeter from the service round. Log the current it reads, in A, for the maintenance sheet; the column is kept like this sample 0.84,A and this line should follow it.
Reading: 1.5,A
